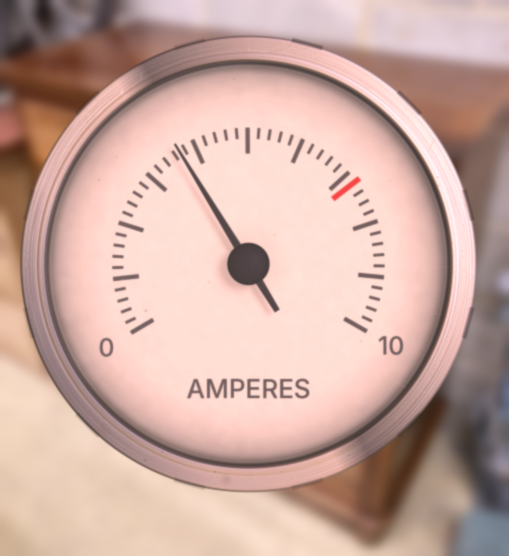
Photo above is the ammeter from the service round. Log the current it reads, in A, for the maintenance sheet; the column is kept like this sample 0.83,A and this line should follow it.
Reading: 3.7,A
